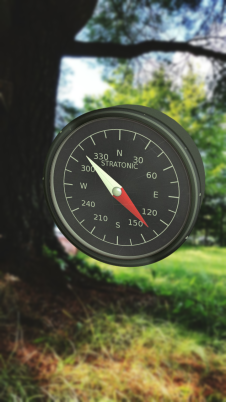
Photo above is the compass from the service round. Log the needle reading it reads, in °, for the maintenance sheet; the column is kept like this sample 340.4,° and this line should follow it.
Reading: 135,°
